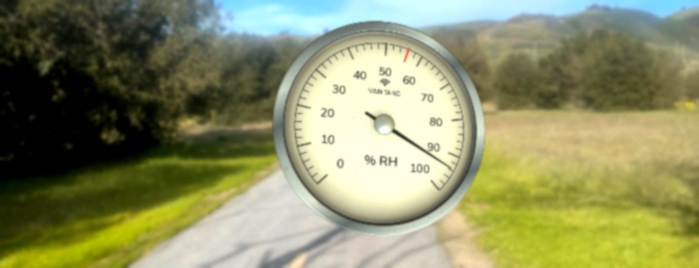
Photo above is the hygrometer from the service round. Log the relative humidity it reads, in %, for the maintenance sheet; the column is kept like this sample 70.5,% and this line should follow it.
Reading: 94,%
